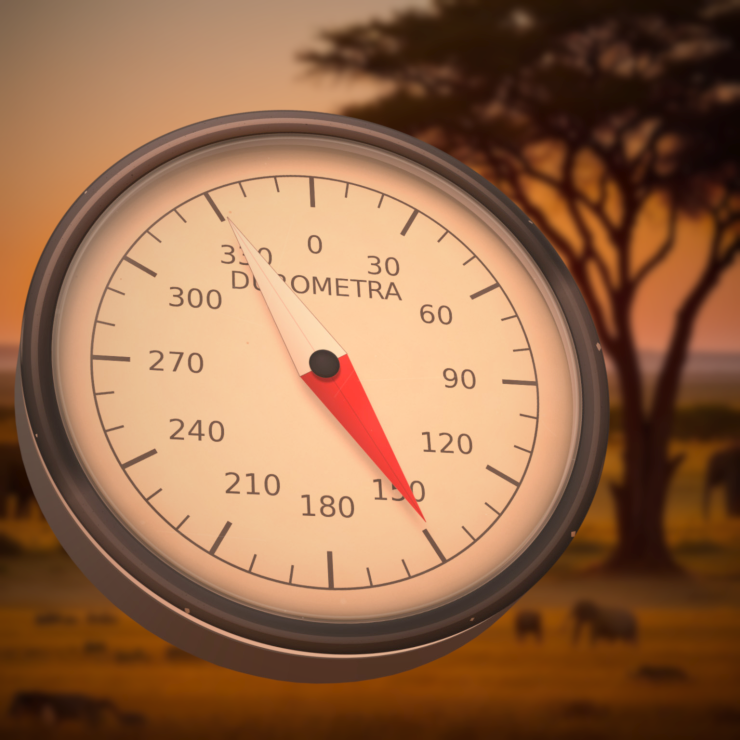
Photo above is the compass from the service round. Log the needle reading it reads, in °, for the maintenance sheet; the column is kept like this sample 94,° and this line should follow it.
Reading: 150,°
